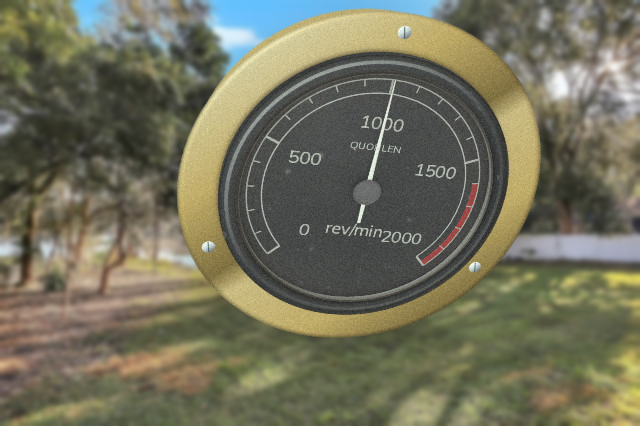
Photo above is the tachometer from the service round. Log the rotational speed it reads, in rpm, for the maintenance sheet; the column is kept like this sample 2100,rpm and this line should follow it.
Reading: 1000,rpm
